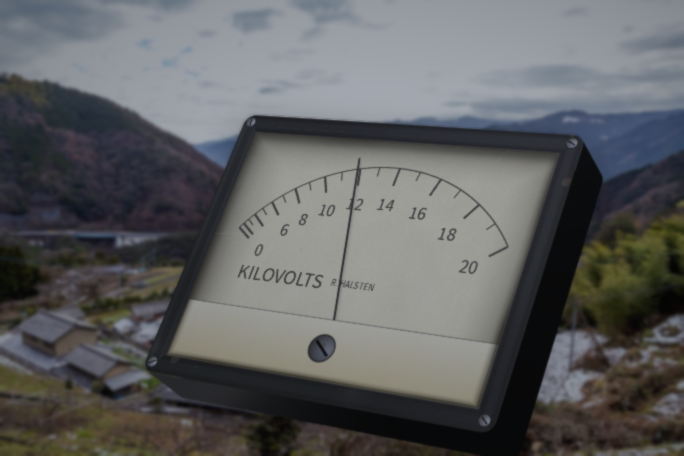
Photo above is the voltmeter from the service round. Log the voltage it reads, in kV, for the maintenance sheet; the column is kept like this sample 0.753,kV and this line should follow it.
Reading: 12,kV
